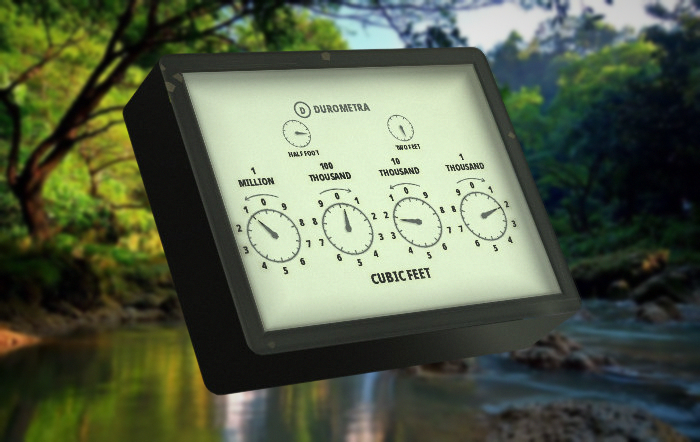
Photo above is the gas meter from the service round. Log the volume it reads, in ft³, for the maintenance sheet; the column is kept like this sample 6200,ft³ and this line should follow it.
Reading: 102200,ft³
